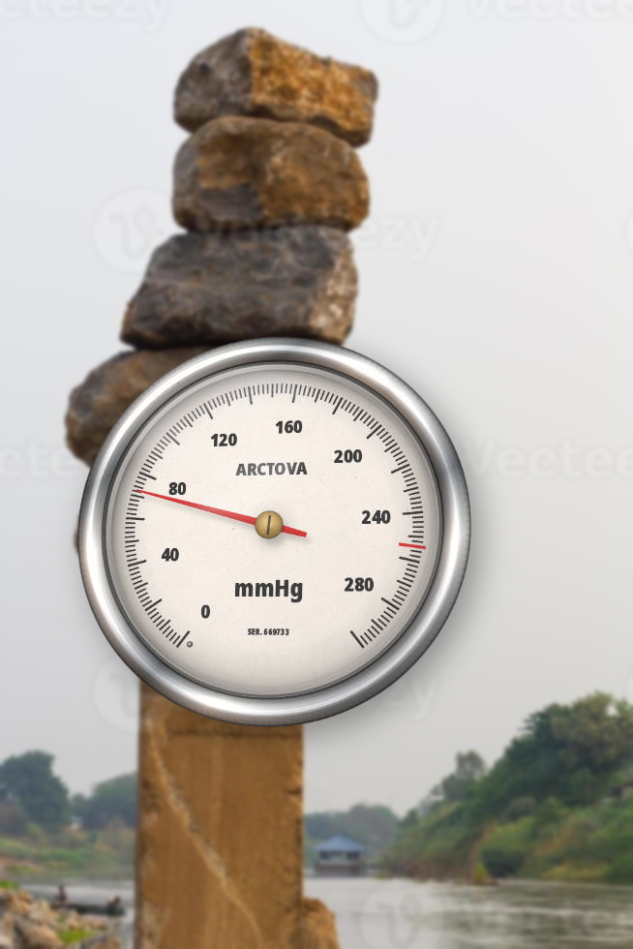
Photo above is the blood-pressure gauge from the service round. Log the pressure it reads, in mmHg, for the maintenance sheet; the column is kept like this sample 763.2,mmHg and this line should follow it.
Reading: 72,mmHg
